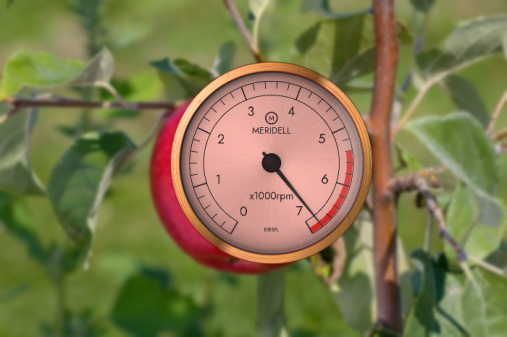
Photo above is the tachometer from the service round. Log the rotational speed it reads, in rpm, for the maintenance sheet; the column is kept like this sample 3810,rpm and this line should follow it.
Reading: 6800,rpm
